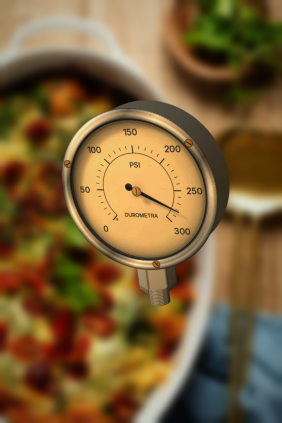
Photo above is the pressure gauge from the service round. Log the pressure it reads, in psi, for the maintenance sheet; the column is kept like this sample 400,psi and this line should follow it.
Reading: 280,psi
